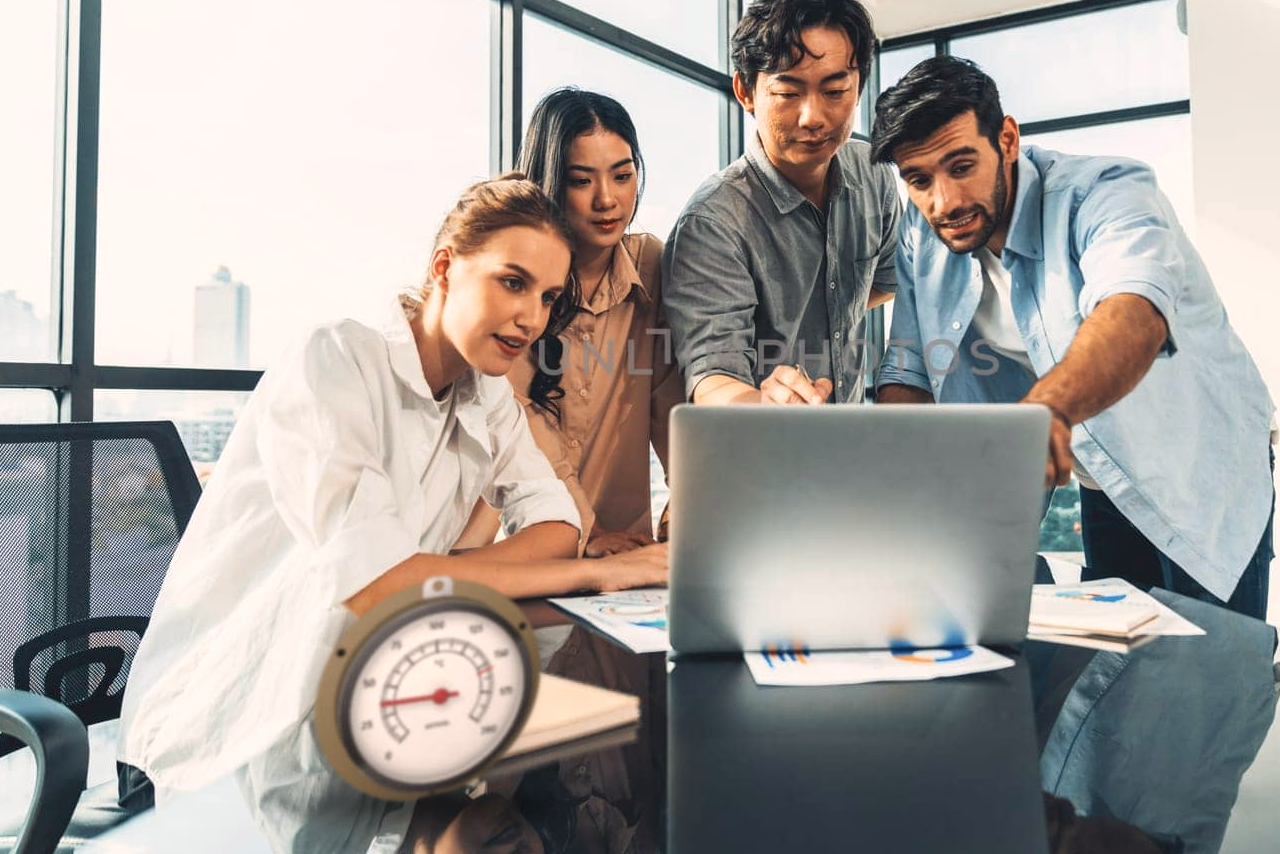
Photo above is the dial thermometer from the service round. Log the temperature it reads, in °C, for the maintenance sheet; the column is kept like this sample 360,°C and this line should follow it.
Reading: 37.5,°C
